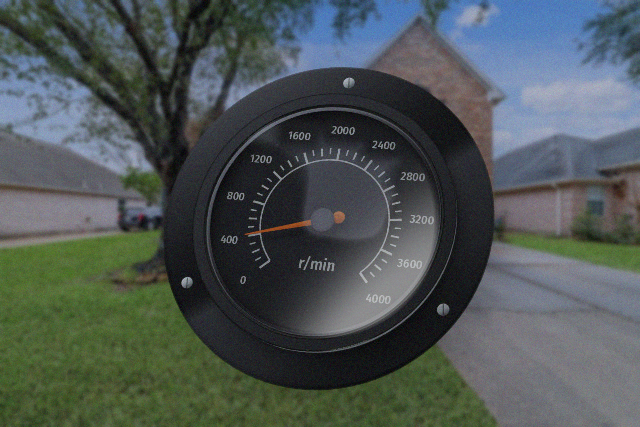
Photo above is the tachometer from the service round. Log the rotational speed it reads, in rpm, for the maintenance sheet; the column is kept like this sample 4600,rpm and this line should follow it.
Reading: 400,rpm
